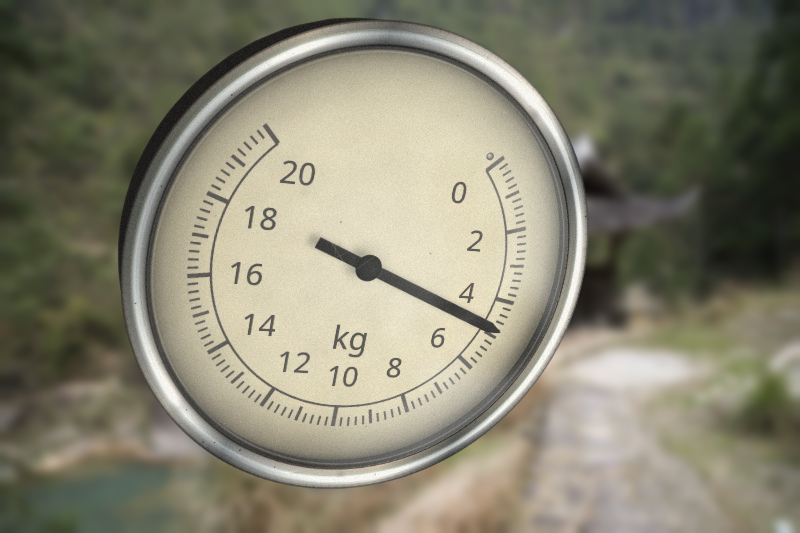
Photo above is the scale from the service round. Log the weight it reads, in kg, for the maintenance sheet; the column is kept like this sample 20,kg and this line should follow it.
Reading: 4.8,kg
